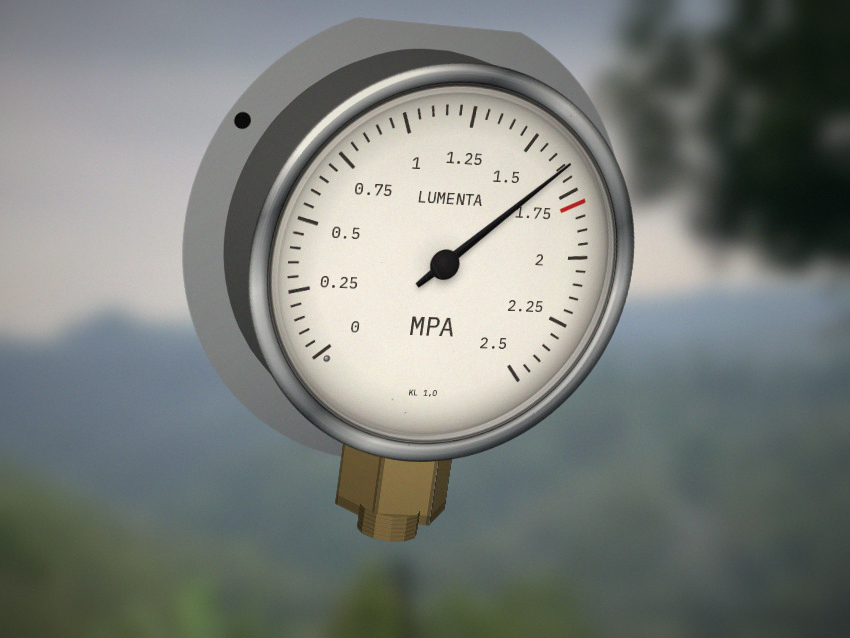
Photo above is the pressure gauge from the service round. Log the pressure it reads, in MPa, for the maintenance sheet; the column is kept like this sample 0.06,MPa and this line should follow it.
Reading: 1.65,MPa
